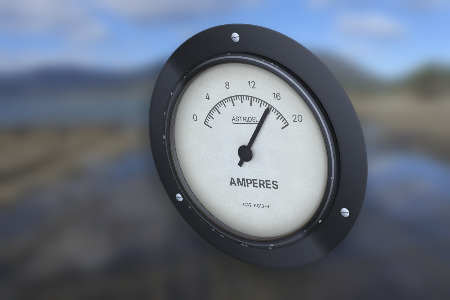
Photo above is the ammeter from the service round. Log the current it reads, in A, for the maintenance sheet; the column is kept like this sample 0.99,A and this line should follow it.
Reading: 16,A
